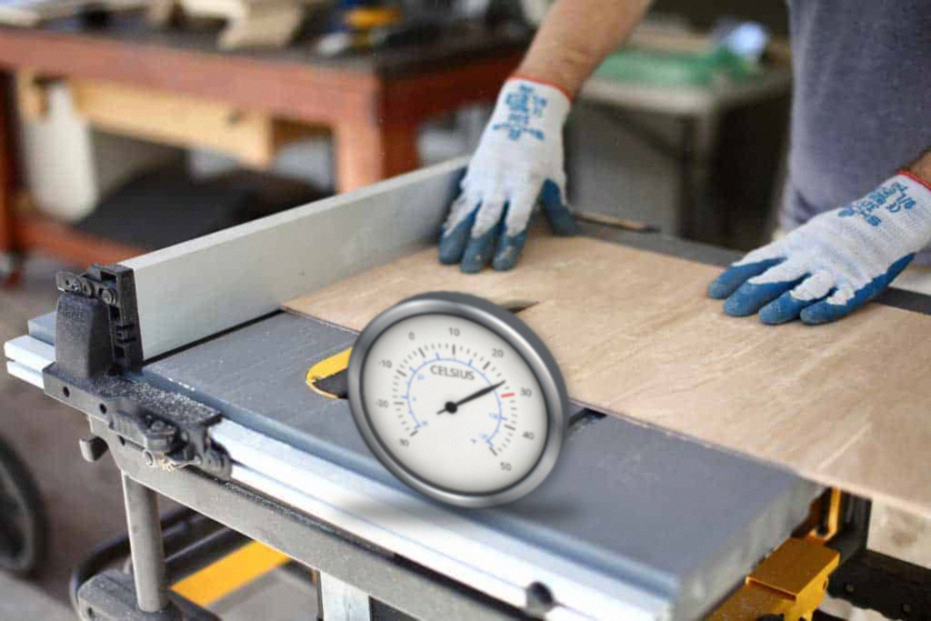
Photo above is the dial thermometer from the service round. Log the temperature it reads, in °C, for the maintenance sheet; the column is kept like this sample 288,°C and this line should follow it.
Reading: 26,°C
